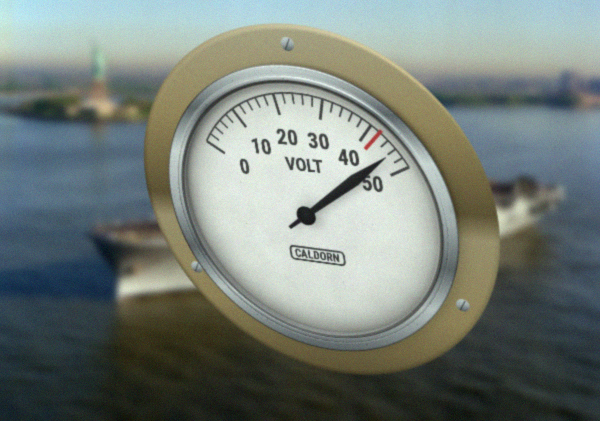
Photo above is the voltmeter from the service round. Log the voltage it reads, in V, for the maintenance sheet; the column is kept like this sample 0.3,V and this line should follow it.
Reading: 46,V
